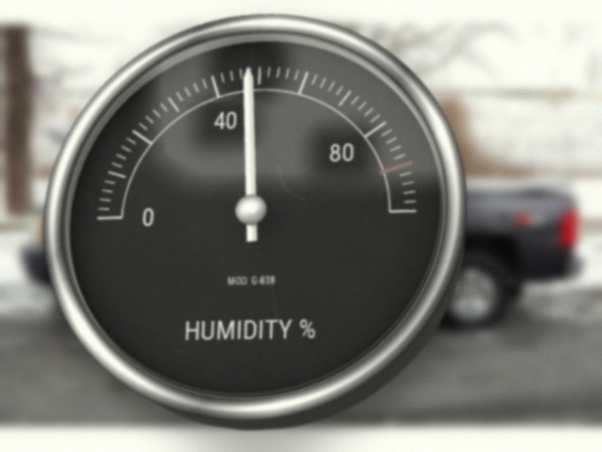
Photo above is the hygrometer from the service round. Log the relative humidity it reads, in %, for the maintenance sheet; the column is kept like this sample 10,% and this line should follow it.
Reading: 48,%
